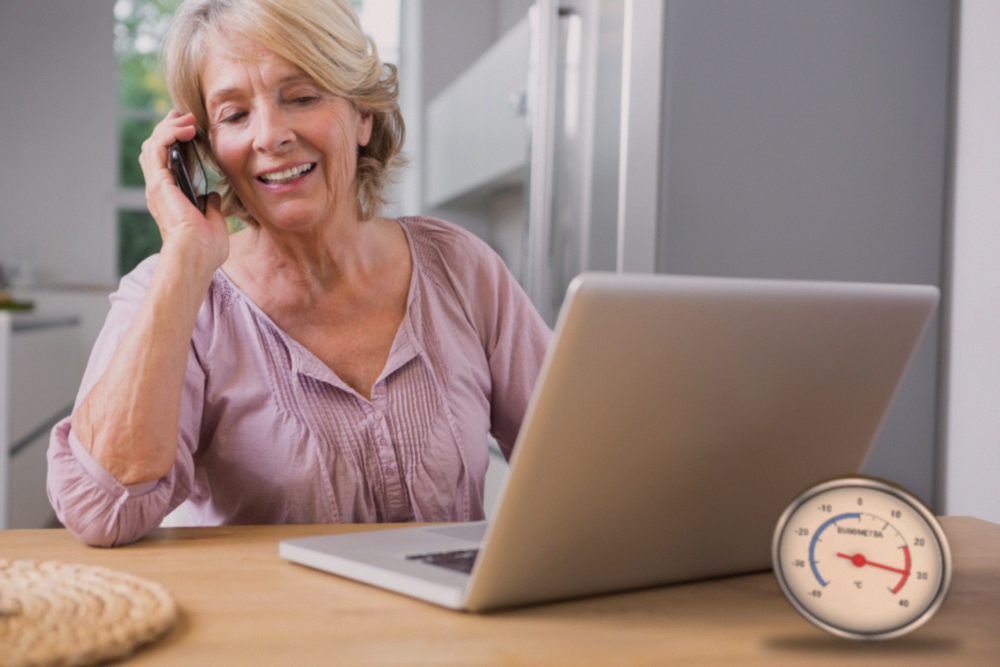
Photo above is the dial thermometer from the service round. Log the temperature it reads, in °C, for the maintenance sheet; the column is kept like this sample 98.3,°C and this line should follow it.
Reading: 30,°C
